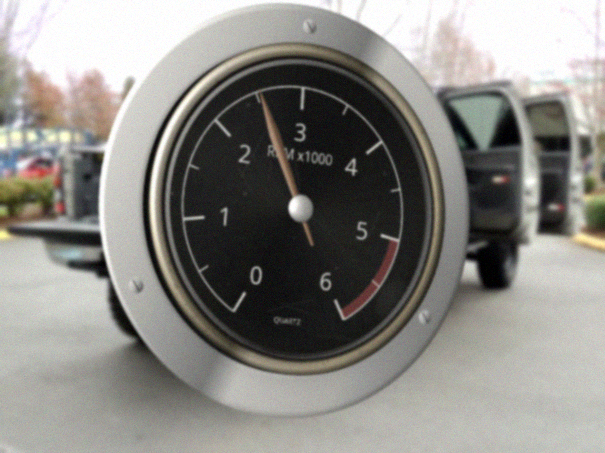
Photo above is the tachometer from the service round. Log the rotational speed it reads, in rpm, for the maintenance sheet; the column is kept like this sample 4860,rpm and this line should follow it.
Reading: 2500,rpm
